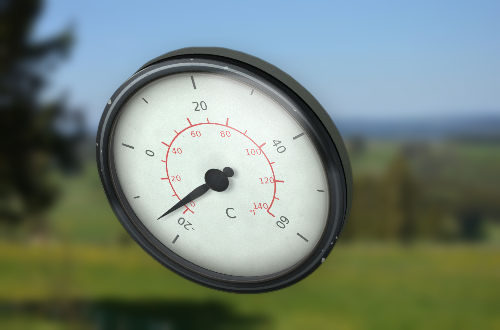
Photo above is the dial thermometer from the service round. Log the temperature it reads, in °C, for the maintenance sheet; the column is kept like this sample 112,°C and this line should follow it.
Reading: -15,°C
